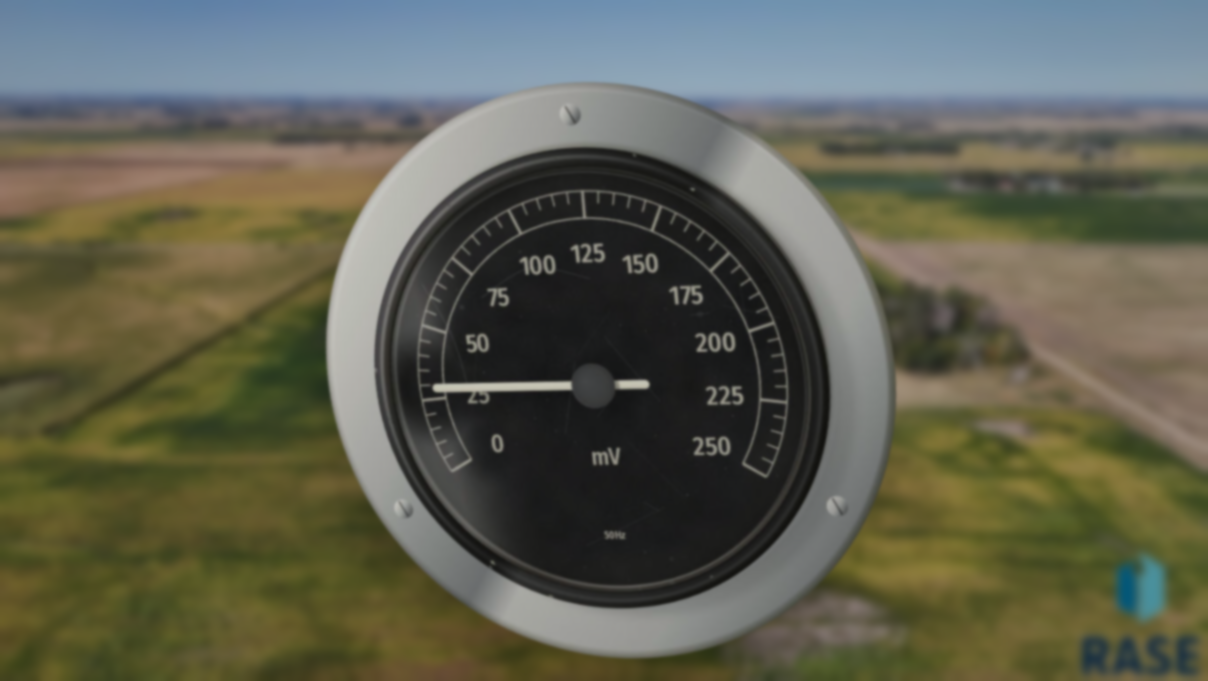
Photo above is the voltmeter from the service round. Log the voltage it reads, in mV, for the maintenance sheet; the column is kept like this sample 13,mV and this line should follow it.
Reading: 30,mV
